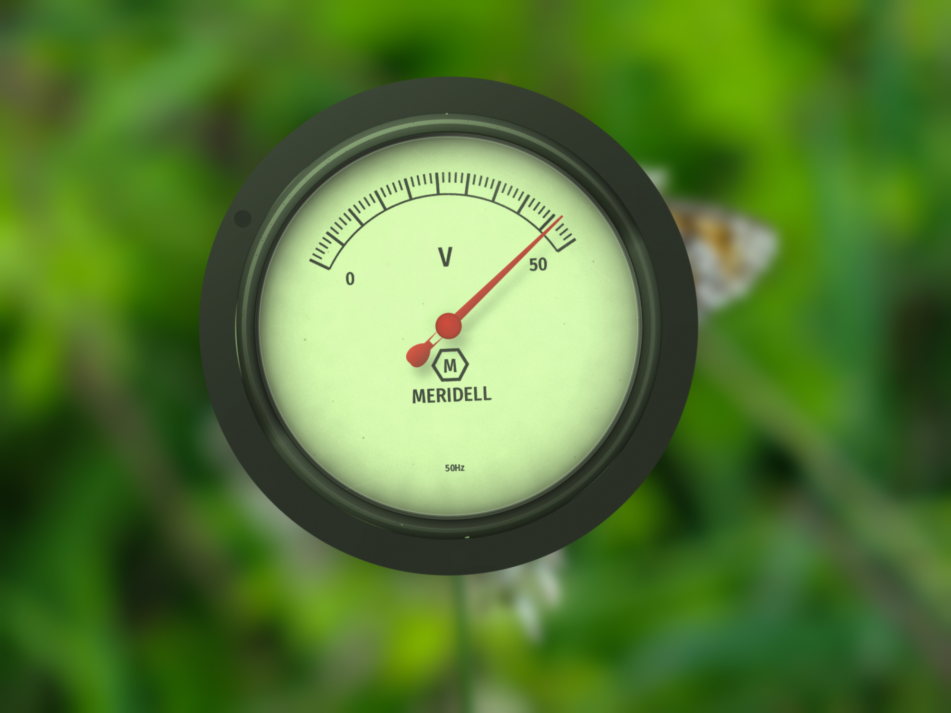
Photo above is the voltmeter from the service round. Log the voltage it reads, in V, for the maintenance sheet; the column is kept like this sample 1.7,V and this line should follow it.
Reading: 46,V
